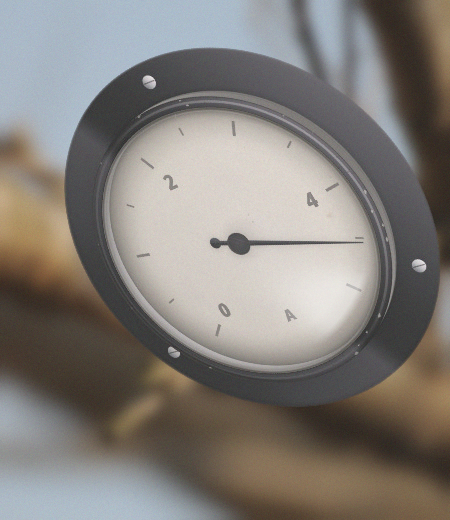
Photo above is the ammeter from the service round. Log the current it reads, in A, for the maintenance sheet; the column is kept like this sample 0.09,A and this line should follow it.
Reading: 4.5,A
